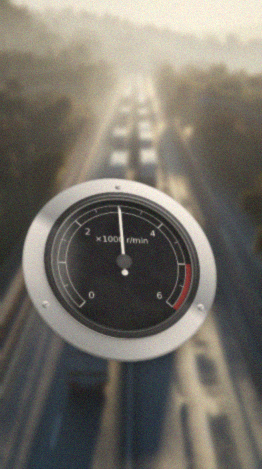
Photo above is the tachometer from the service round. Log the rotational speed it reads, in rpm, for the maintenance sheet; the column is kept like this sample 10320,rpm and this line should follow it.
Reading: 3000,rpm
